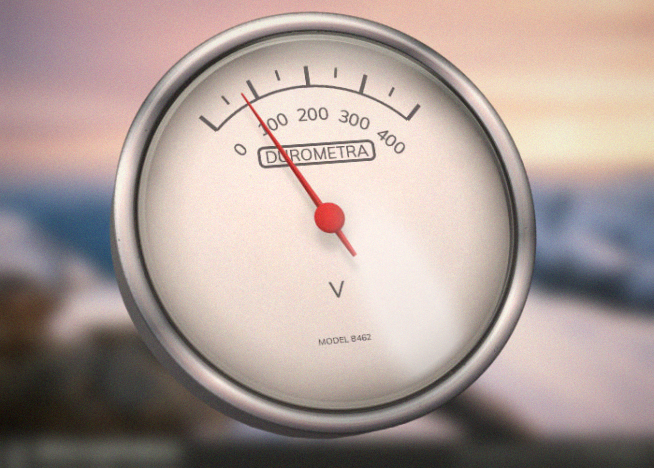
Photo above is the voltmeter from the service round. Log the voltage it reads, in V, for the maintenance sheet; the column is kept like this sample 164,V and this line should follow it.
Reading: 75,V
